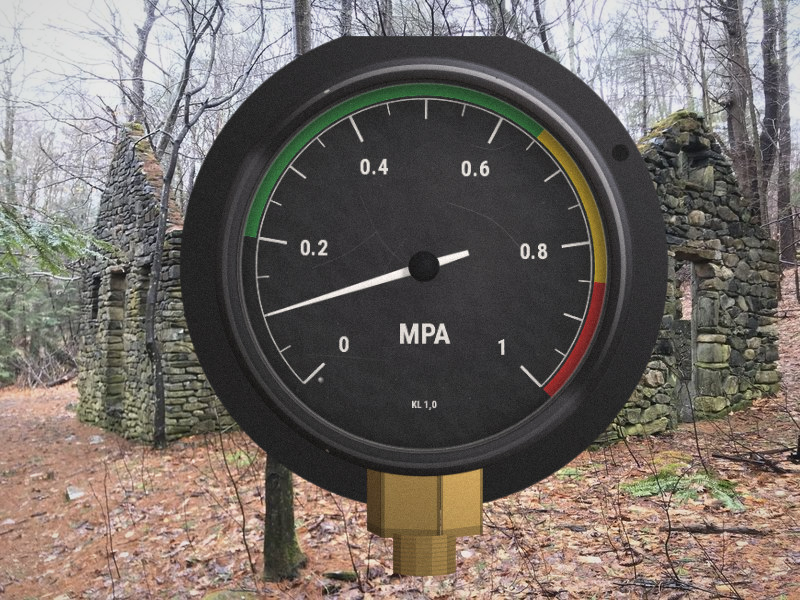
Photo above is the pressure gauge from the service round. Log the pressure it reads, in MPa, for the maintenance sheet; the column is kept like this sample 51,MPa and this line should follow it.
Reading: 0.1,MPa
